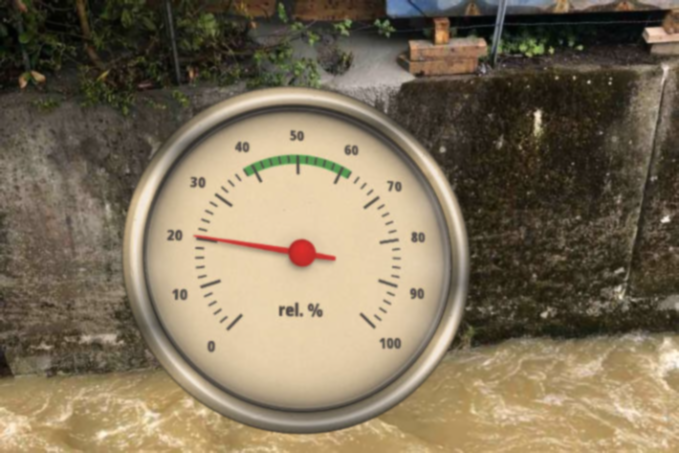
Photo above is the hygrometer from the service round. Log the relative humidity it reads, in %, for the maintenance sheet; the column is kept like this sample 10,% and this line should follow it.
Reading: 20,%
